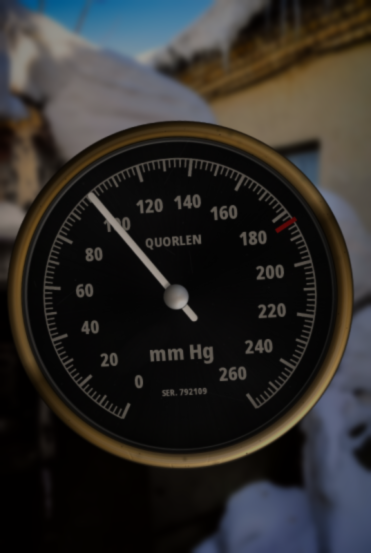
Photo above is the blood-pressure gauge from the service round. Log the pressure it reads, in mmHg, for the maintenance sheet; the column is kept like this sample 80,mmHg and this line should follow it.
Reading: 100,mmHg
